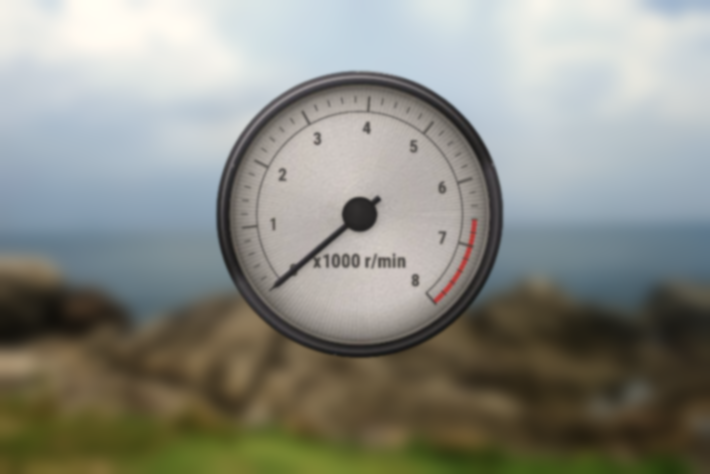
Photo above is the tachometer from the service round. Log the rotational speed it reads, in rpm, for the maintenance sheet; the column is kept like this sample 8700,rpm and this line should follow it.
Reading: 0,rpm
